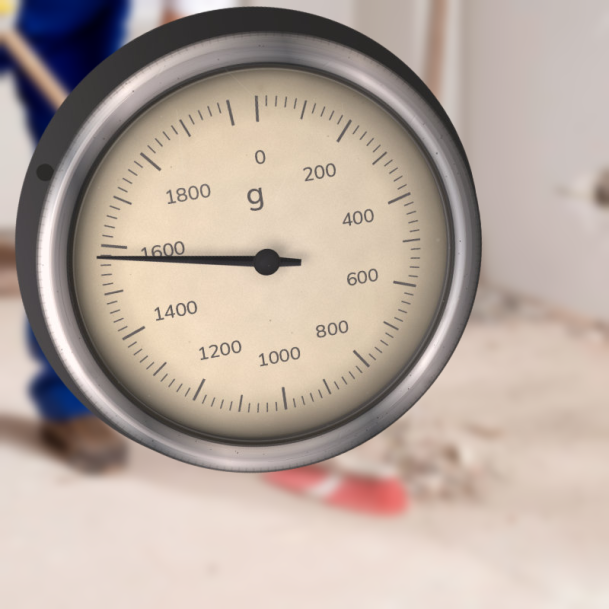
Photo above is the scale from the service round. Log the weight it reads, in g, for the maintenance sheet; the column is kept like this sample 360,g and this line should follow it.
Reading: 1580,g
